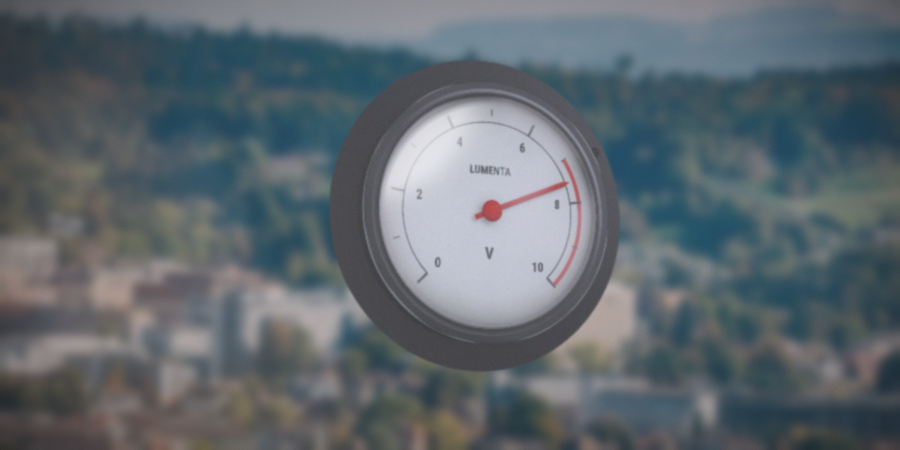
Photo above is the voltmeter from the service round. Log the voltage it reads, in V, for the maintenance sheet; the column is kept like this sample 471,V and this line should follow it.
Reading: 7.5,V
